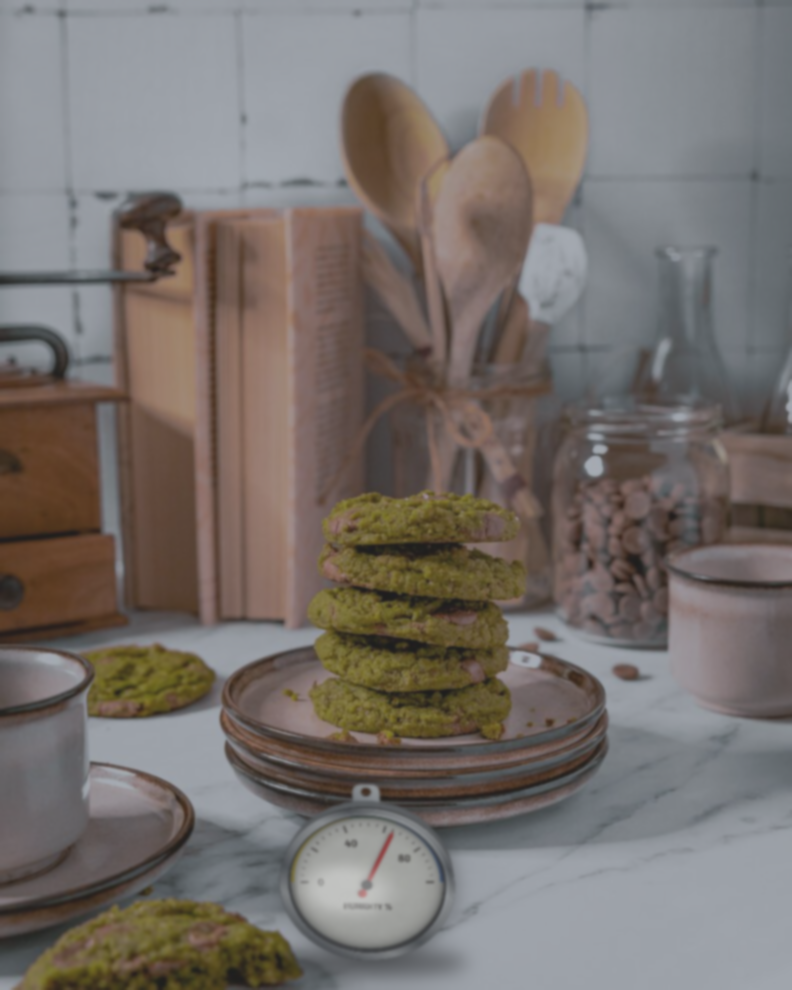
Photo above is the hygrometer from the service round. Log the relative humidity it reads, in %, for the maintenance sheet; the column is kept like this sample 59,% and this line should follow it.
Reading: 64,%
